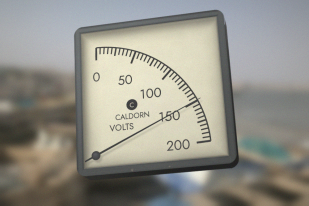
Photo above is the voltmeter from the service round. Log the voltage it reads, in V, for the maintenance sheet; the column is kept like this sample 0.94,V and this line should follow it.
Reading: 150,V
